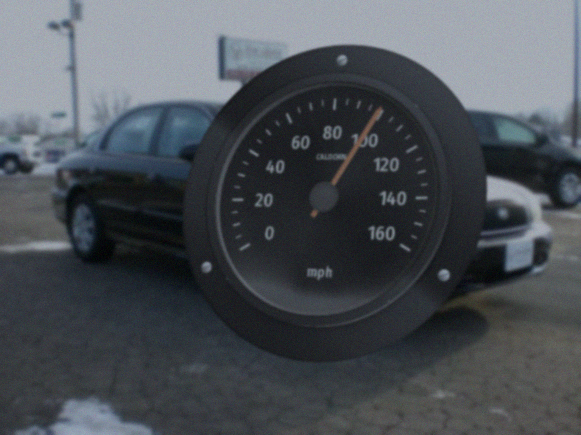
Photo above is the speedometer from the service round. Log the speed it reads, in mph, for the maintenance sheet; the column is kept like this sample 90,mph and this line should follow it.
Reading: 100,mph
